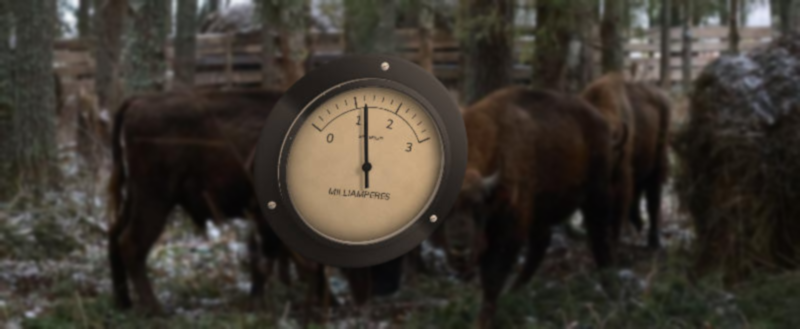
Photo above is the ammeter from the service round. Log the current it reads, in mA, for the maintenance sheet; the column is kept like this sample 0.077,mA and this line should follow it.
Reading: 1.2,mA
